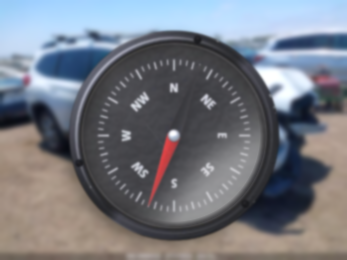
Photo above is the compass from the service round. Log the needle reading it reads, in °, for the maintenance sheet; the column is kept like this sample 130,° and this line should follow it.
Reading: 200,°
